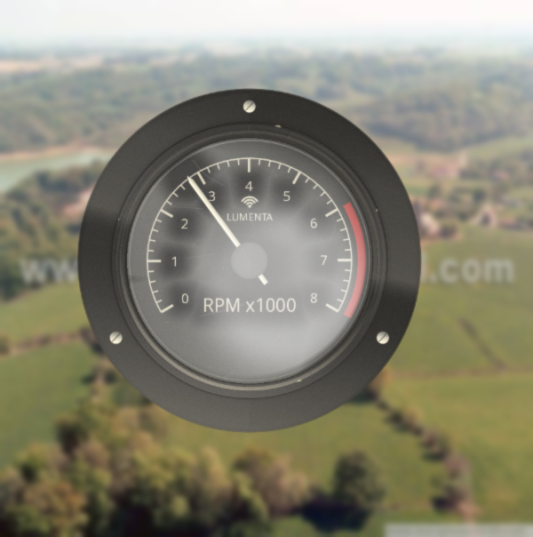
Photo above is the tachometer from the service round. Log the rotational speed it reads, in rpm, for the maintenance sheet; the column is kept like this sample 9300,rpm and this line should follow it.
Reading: 2800,rpm
